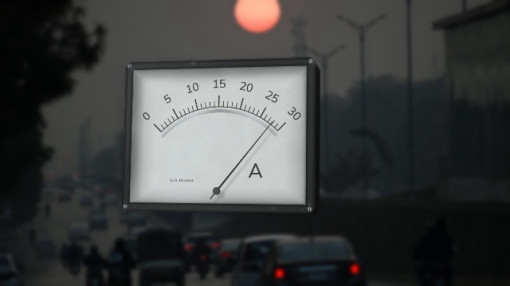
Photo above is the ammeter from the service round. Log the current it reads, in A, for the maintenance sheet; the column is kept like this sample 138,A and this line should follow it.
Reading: 28,A
